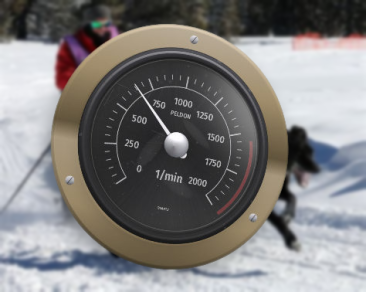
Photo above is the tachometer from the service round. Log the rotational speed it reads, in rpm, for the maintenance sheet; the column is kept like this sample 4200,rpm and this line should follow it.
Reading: 650,rpm
